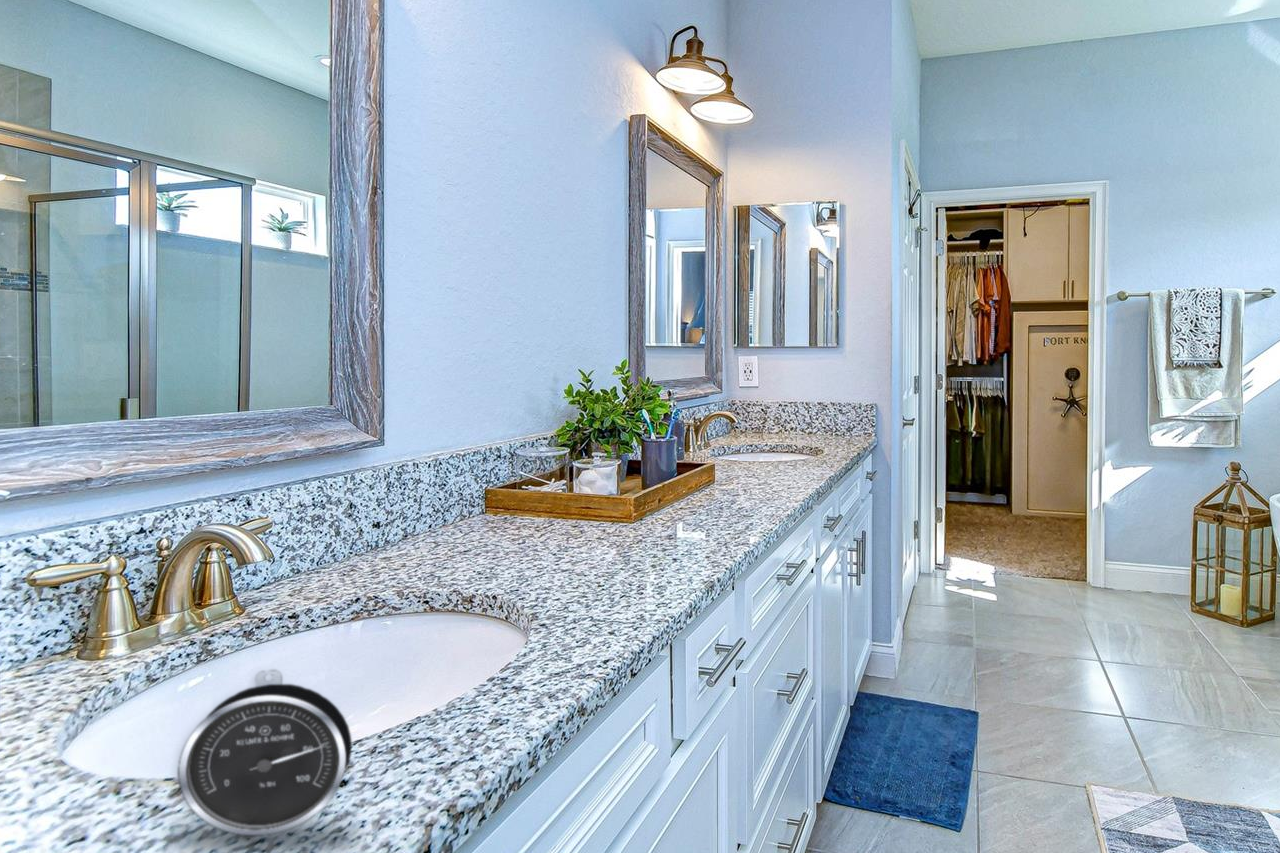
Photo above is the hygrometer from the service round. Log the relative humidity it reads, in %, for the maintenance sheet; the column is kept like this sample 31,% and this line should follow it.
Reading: 80,%
